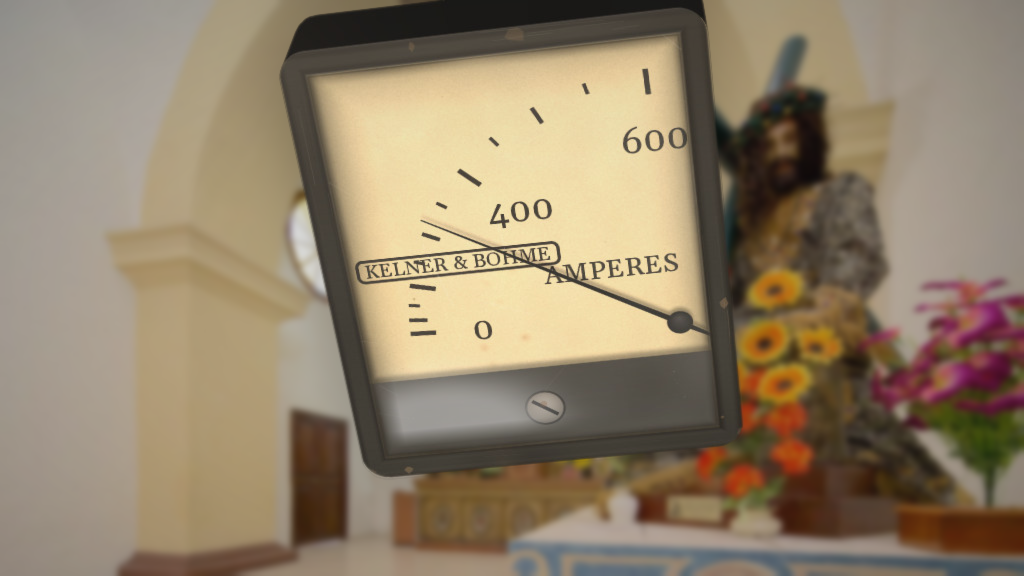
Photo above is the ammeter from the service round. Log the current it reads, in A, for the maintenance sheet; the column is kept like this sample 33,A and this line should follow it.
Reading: 325,A
